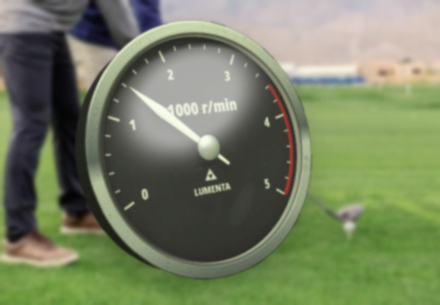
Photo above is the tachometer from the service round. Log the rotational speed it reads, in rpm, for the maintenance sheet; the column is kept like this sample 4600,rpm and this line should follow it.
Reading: 1400,rpm
